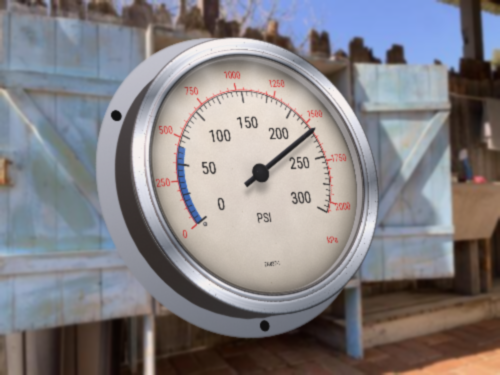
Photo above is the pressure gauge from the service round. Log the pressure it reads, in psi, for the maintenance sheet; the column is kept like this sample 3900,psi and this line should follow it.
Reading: 225,psi
